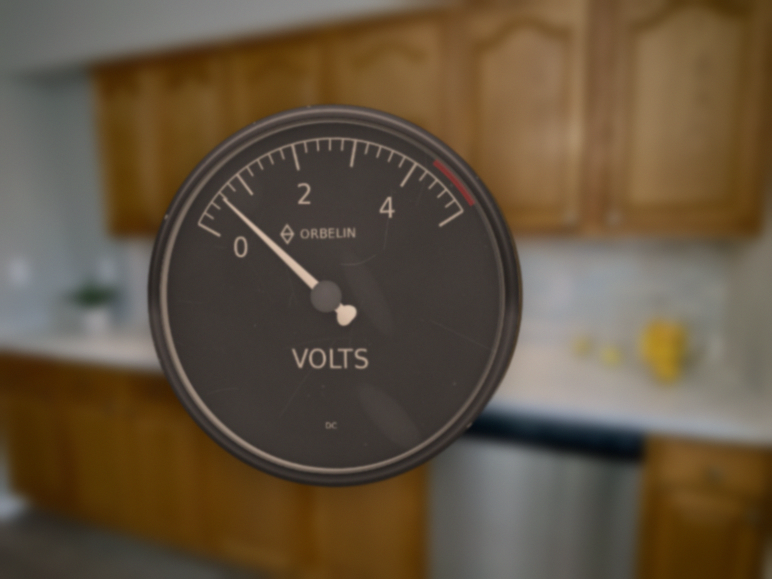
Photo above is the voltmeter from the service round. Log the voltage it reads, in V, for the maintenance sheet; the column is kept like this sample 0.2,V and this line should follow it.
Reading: 0.6,V
